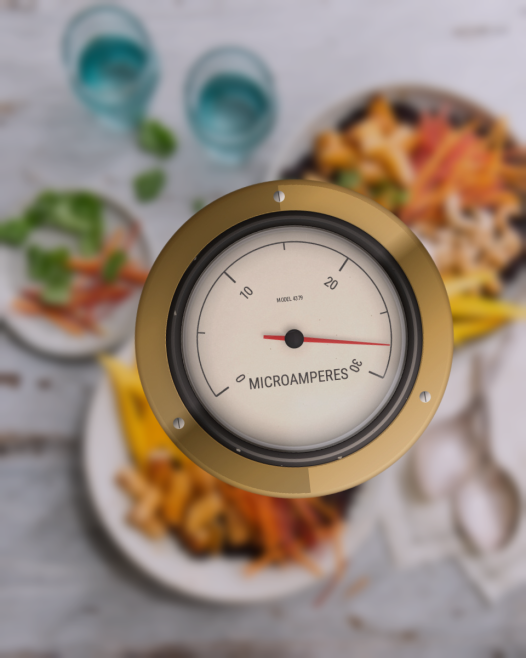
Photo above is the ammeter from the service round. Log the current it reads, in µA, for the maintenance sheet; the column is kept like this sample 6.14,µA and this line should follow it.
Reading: 27.5,µA
